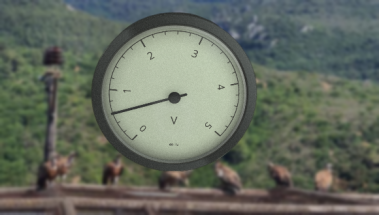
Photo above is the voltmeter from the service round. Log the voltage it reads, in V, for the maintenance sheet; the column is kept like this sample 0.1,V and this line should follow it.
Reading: 0.6,V
